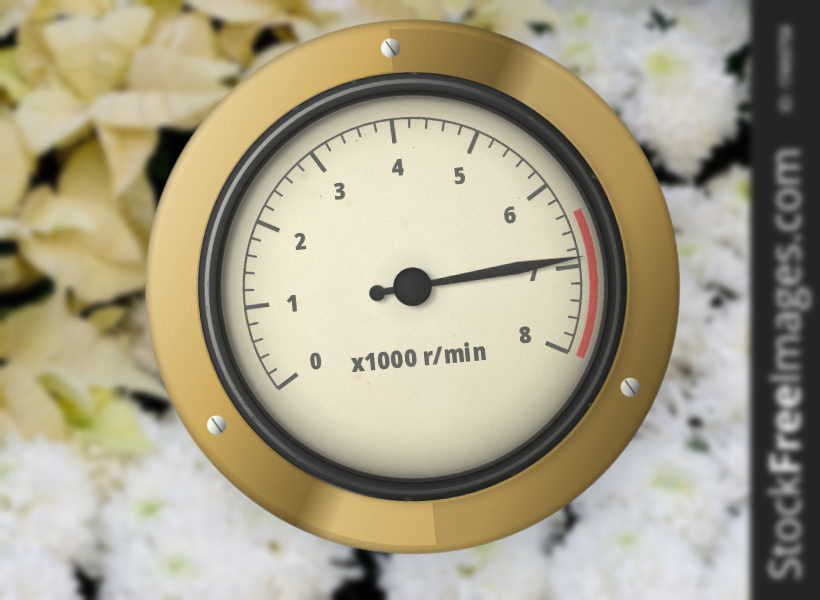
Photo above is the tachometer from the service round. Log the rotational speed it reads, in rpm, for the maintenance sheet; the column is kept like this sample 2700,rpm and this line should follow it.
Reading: 6900,rpm
